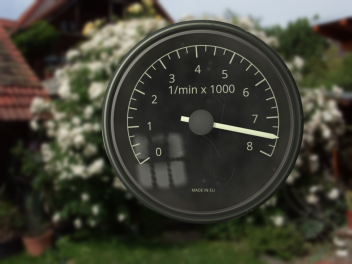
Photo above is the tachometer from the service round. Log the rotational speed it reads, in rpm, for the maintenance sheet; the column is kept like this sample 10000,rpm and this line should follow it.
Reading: 7500,rpm
